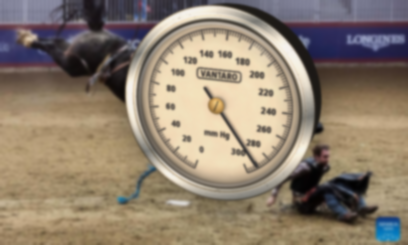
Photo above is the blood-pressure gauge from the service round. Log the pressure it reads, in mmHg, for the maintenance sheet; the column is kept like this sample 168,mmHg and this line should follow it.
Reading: 290,mmHg
